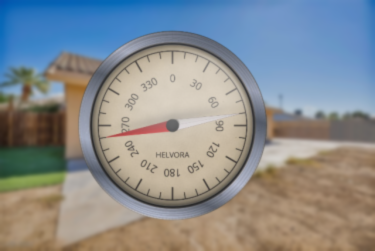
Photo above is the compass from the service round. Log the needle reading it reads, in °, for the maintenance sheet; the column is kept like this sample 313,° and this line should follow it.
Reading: 260,°
